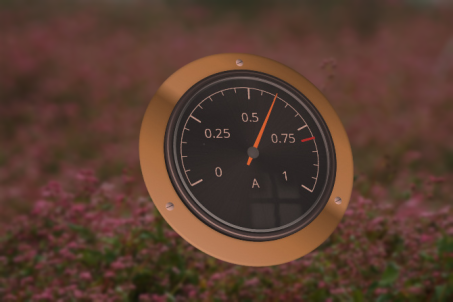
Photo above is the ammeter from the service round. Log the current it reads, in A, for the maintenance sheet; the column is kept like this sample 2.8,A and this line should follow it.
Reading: 0.6,A
